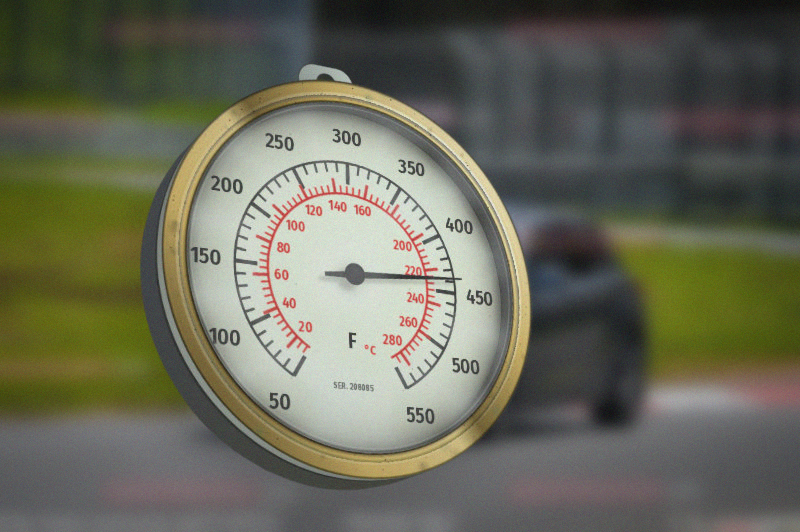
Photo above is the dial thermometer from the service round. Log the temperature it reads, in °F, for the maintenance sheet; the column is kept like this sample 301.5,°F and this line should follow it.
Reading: 440,°F
